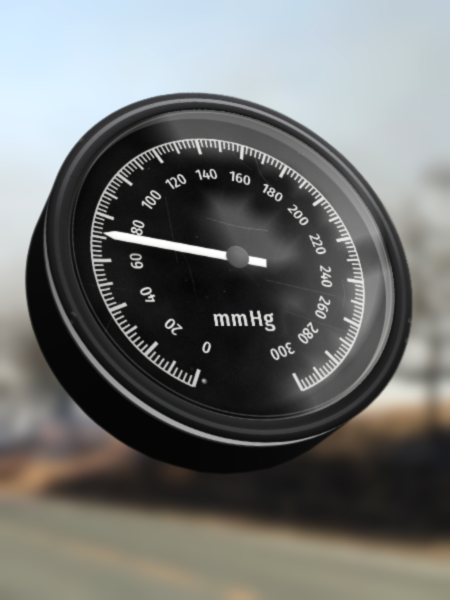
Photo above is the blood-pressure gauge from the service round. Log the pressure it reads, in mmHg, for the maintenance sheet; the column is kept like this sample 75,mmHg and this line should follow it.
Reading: 70,mmHg
